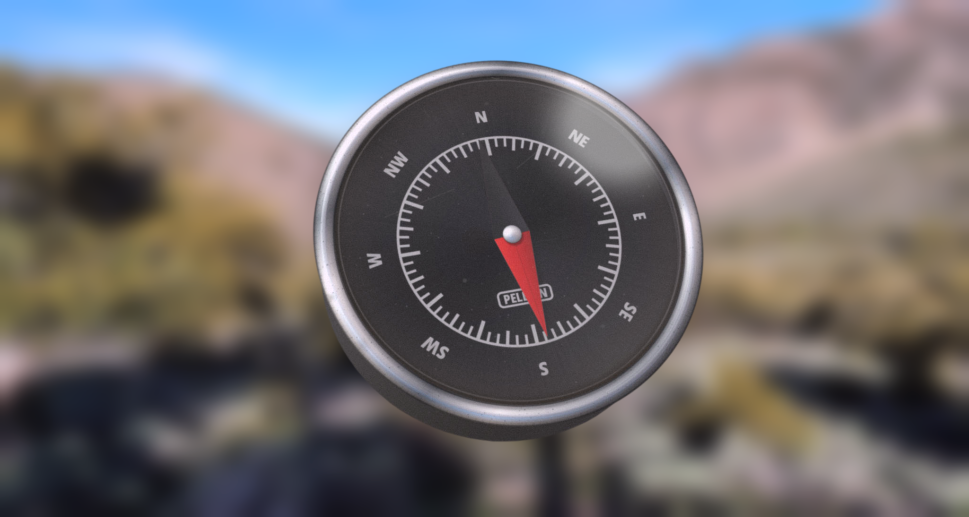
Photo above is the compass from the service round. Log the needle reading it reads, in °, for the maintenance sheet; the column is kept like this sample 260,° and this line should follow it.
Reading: 175,°
